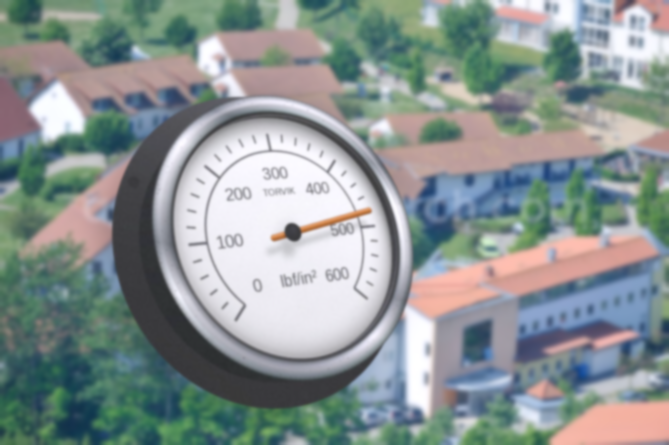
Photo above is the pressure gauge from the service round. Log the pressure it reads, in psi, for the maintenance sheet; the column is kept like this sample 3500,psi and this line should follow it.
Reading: 480,psi
